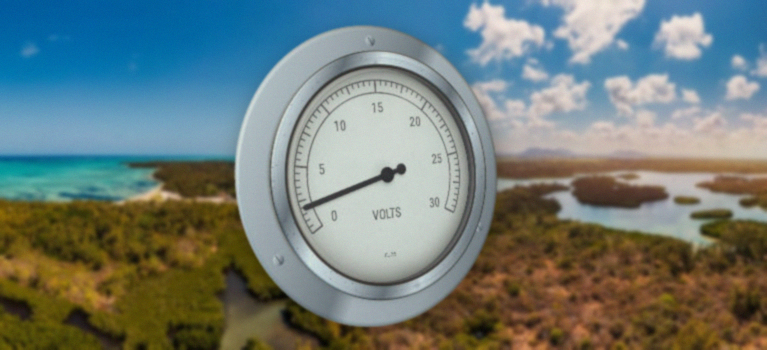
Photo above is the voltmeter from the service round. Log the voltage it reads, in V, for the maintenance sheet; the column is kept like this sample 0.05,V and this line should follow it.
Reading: 2,V
